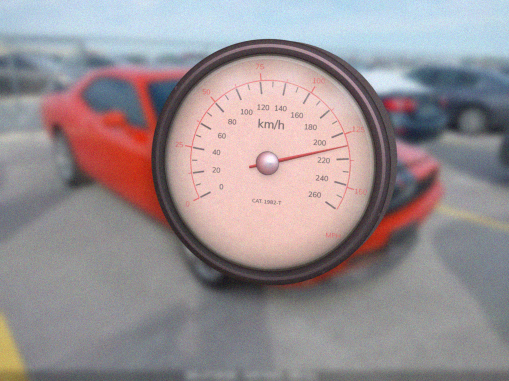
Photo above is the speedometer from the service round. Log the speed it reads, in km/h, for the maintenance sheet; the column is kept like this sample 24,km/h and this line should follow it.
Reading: 210,km/h
